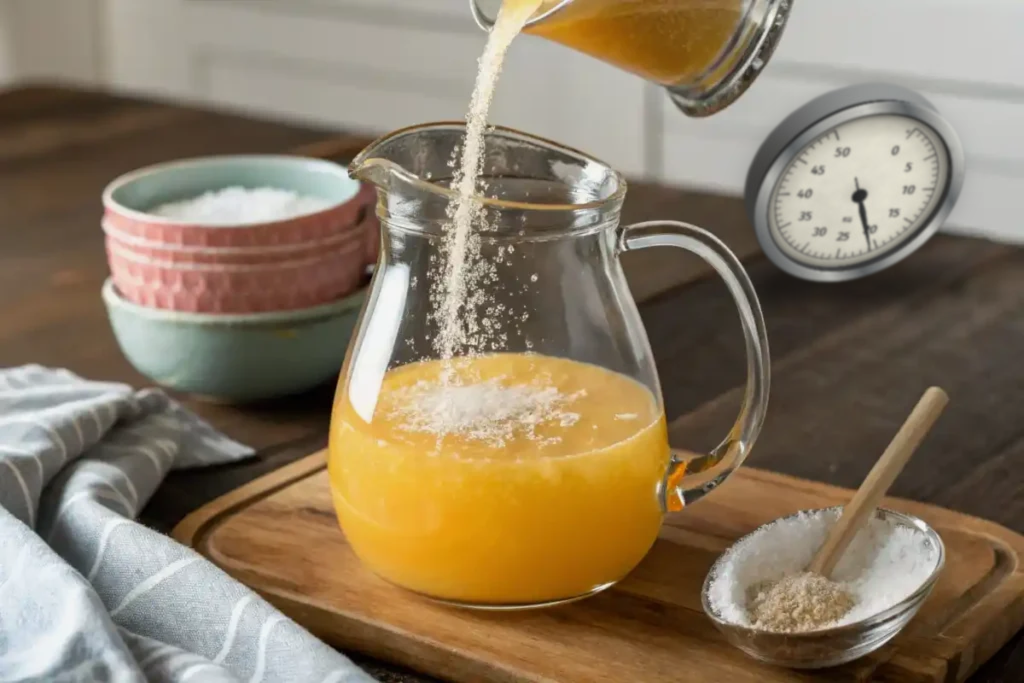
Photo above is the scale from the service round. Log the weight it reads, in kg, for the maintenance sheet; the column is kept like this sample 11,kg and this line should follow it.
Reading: 21,kg
